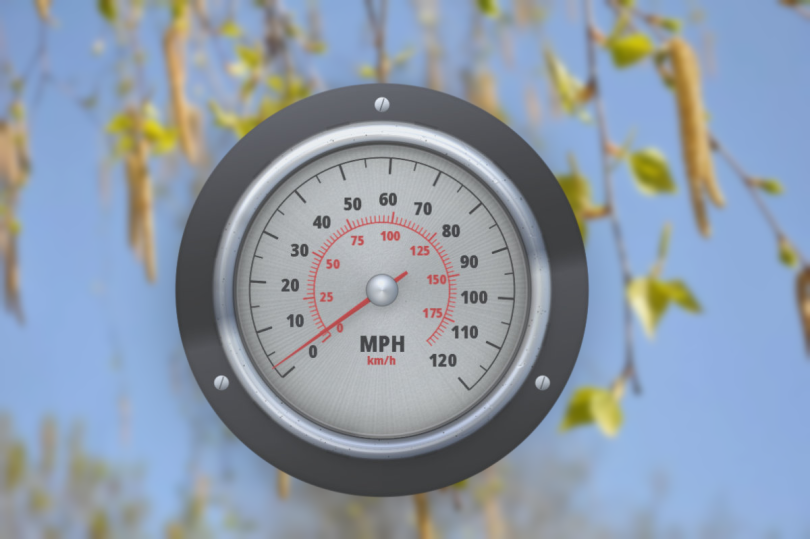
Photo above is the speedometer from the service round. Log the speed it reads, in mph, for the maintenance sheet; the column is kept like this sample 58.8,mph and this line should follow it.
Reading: 2.5,mph
